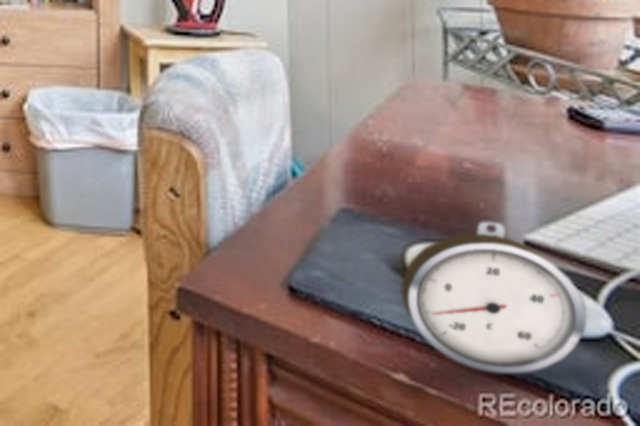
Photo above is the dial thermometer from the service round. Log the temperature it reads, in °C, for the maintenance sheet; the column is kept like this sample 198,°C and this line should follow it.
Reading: -12,°C
